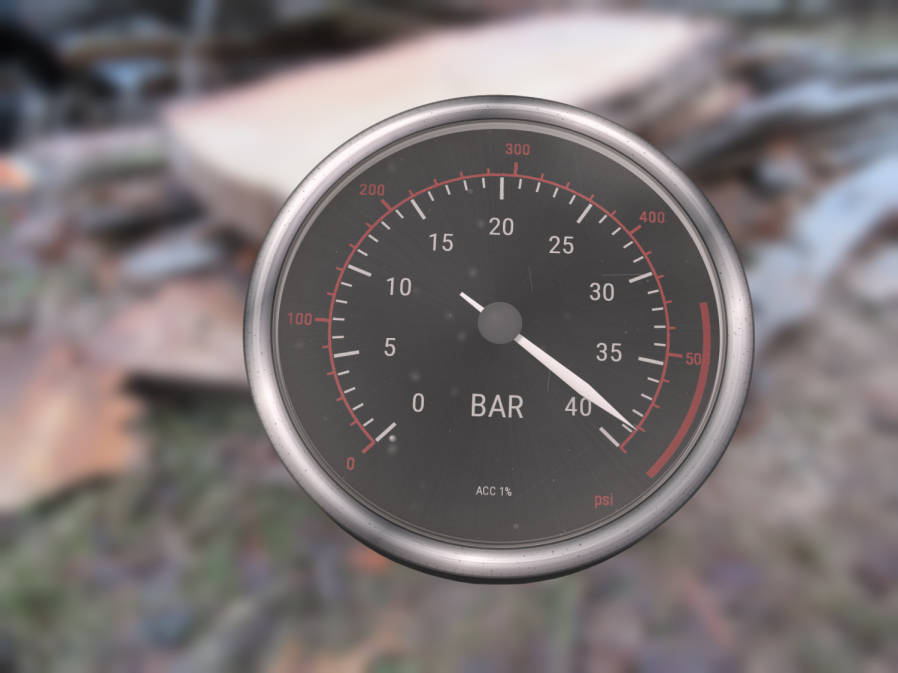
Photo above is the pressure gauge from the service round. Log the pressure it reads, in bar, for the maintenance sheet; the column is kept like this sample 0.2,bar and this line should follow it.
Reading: 39,bar
